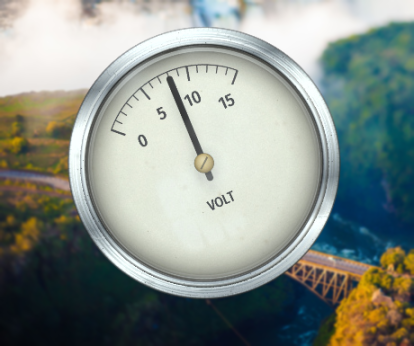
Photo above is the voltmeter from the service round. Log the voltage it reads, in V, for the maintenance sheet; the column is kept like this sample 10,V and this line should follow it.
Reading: 8,V
